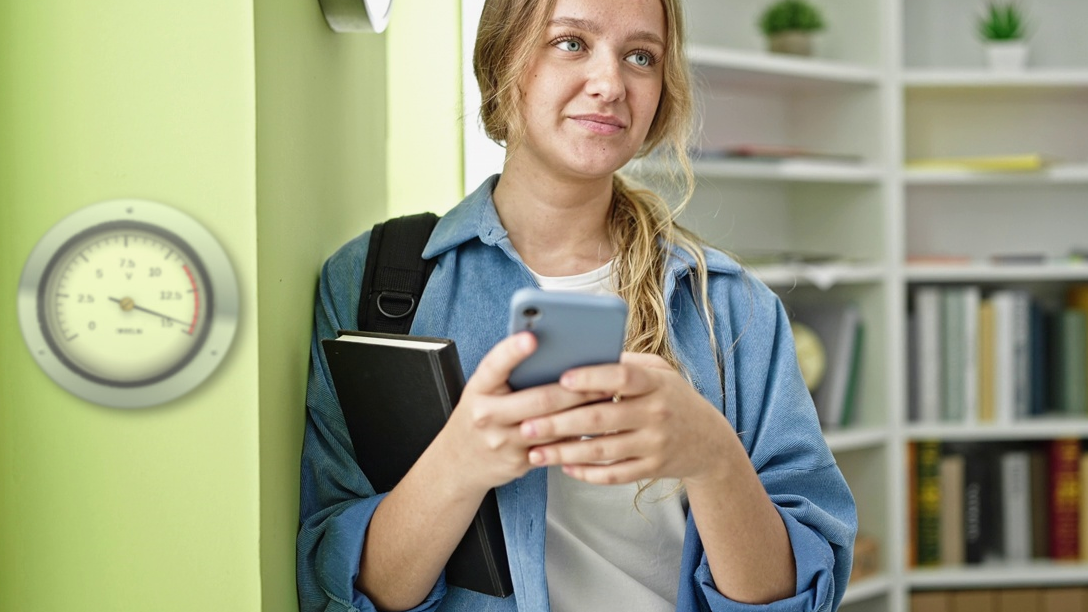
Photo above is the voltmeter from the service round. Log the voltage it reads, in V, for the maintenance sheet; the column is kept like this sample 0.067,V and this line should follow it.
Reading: 14.5,V
